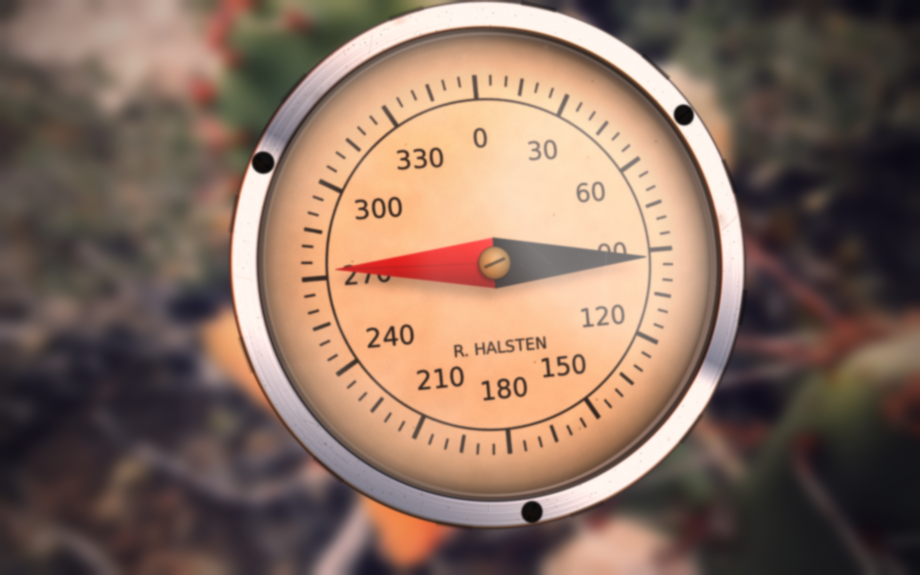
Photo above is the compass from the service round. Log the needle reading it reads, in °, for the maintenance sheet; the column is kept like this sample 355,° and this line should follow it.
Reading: 272.5,°
